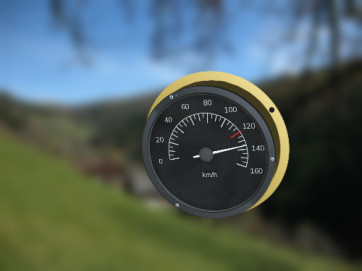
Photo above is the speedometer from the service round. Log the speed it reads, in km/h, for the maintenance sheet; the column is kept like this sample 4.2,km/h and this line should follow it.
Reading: 135,km/h
